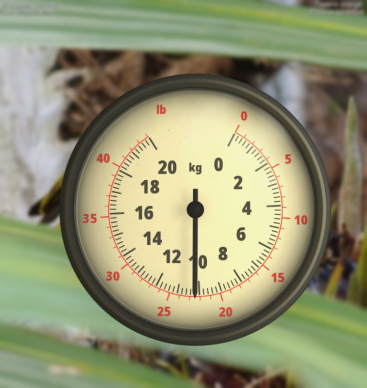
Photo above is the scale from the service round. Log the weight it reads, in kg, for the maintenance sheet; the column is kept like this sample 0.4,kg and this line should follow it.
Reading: 10.2,kg
